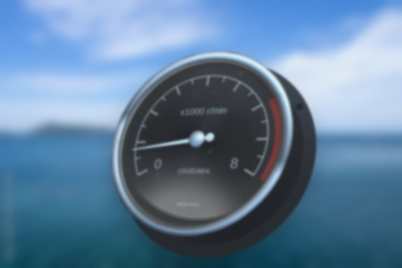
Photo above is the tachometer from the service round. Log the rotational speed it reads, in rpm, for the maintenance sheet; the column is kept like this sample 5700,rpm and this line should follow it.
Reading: 750,rpm
